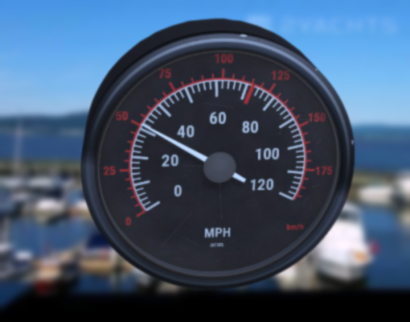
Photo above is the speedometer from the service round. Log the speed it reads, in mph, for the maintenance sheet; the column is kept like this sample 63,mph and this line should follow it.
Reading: 32,mph
